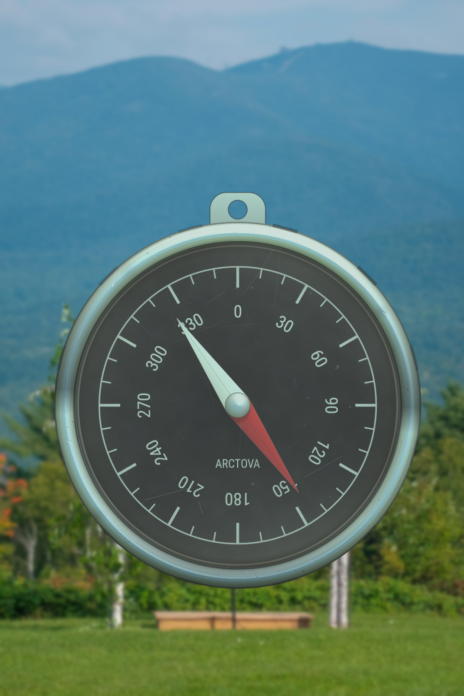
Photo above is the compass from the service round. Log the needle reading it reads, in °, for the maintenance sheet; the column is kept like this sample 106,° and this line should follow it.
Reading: 145,°
